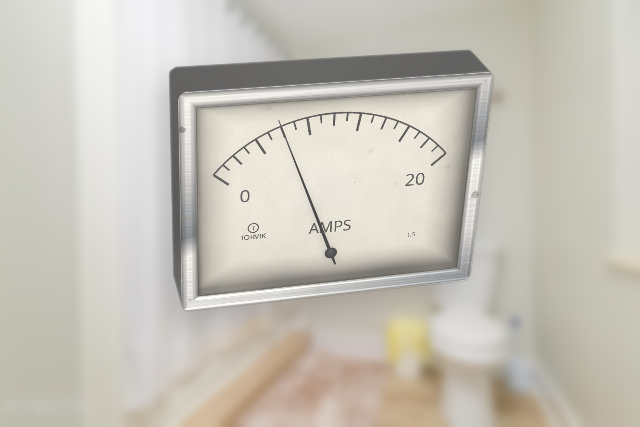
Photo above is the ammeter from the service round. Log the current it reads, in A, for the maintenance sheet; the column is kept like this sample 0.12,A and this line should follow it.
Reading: 6,A
